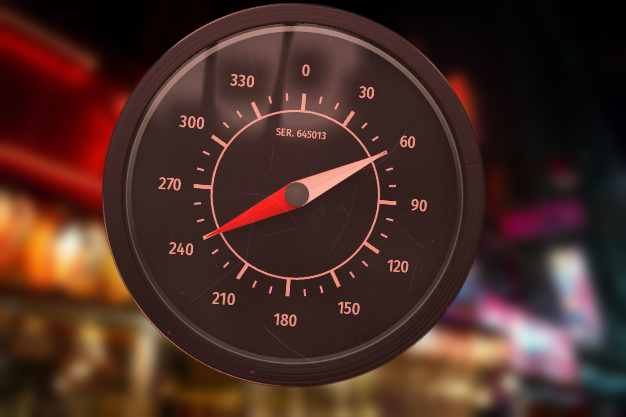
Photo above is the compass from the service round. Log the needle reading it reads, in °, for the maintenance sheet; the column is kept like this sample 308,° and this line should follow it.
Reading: 240,°
